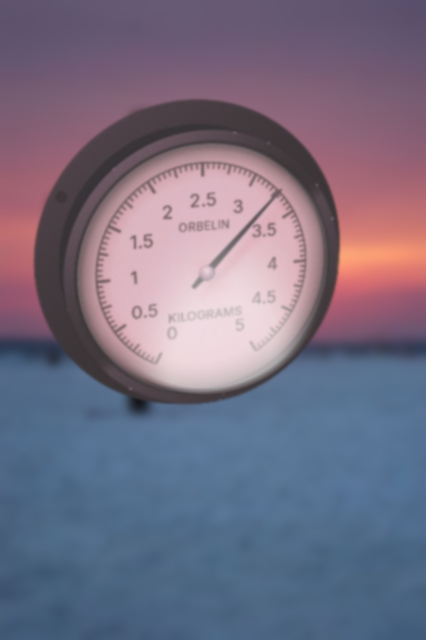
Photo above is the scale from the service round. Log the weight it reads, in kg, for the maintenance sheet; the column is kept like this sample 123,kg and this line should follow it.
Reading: 3.25,kg
